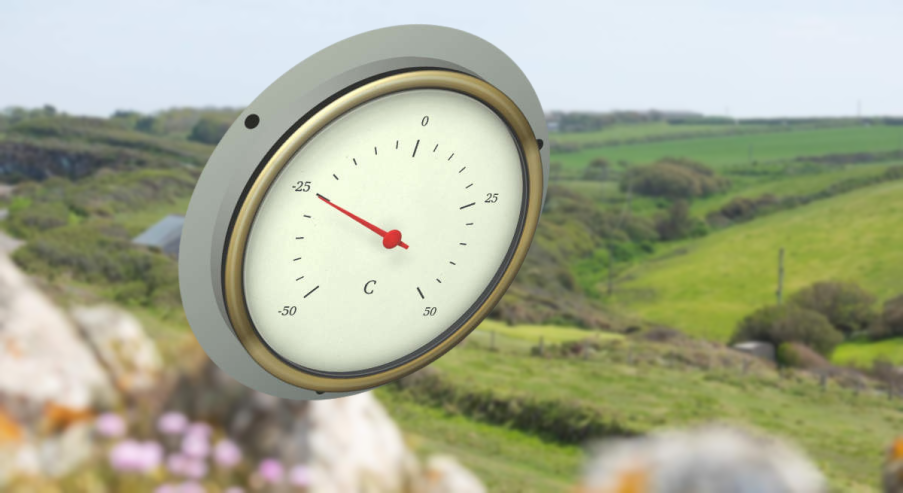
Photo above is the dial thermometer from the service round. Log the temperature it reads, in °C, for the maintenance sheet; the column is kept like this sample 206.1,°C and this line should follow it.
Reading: -25,°C
